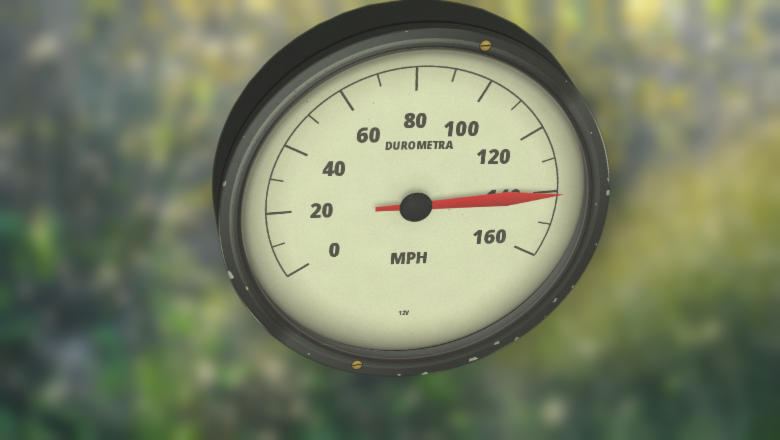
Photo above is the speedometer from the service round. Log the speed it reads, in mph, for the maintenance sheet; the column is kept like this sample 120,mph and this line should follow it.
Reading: 140,mph
